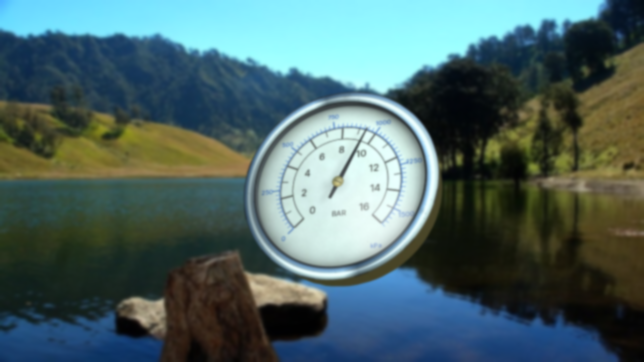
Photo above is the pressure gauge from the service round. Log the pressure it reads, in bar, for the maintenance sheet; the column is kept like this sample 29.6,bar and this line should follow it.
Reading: 9.5,bar
